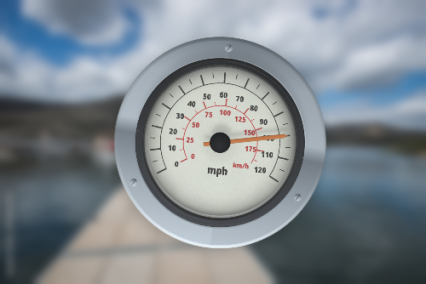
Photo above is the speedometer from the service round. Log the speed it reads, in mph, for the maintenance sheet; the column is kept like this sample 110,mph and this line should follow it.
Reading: 100,mph
